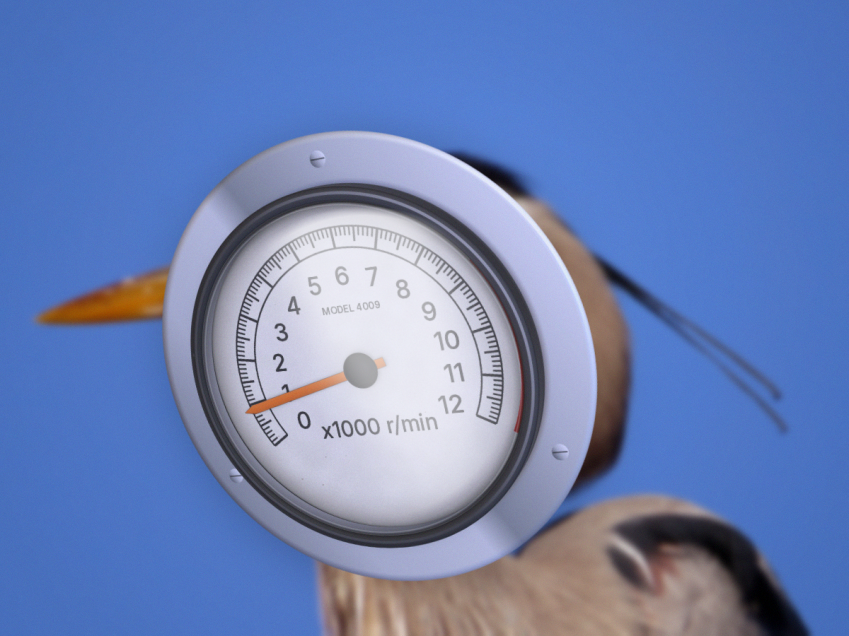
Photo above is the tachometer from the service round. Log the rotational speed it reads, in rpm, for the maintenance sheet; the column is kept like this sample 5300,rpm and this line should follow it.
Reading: 900,rpm
